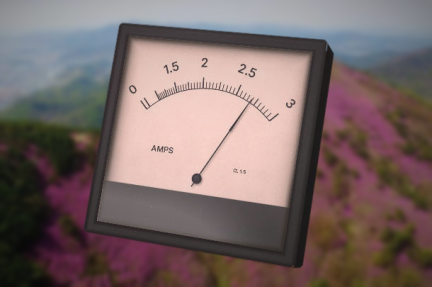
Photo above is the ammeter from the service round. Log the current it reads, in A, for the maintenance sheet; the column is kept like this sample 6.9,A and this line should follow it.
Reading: 2.7,A
